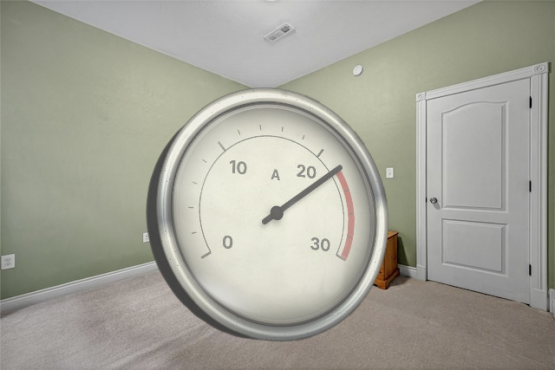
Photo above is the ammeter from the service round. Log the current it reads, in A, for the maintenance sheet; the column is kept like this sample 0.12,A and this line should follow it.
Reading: 22,A
